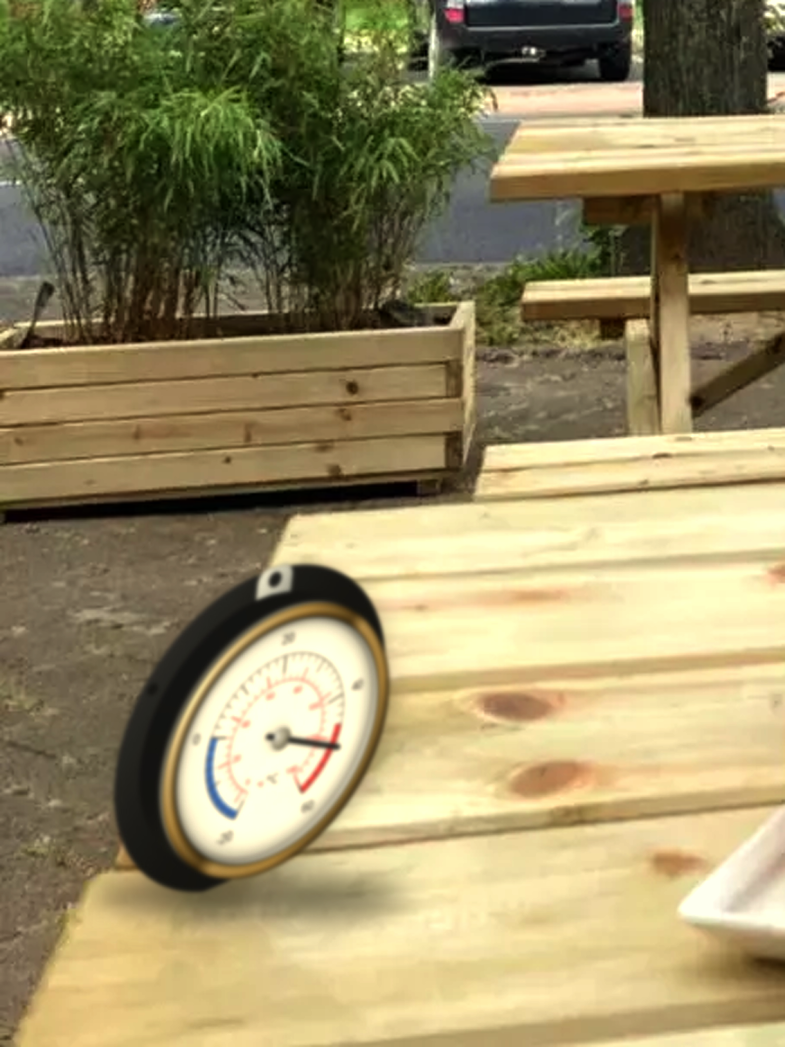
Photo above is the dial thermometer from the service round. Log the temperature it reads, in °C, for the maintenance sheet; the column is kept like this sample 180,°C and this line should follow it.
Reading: 50,°C
